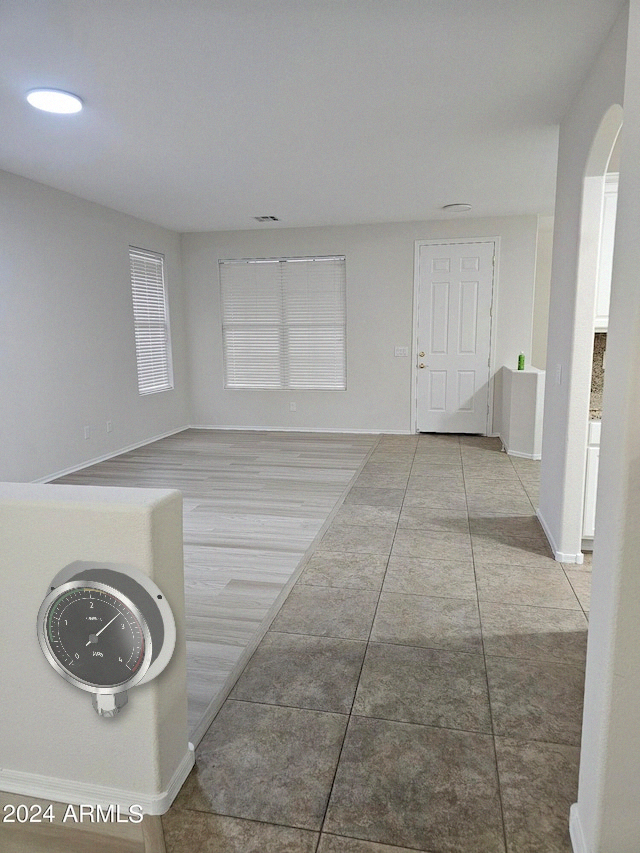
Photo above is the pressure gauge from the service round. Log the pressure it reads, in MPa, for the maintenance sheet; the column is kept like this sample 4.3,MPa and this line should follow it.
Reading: 2.7,MPa
